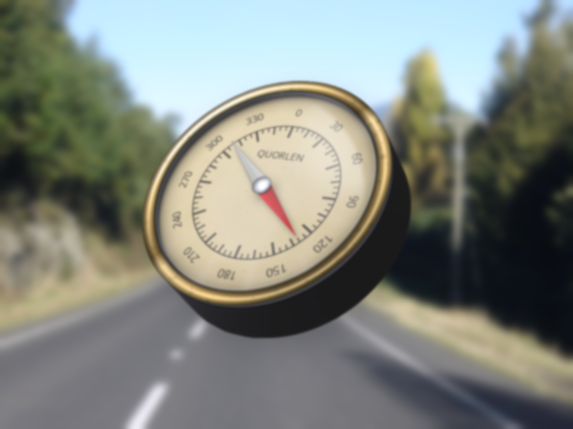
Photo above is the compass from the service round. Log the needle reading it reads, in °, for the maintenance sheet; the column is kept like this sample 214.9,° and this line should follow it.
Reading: 130,°
